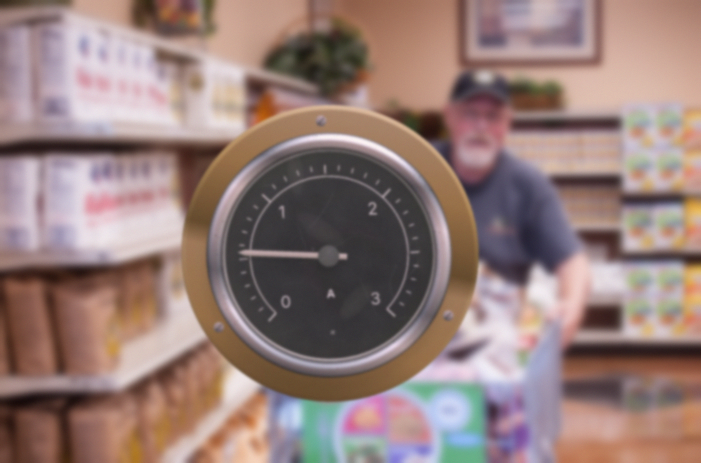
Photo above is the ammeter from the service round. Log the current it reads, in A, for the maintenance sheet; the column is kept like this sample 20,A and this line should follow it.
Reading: 0.55,A
